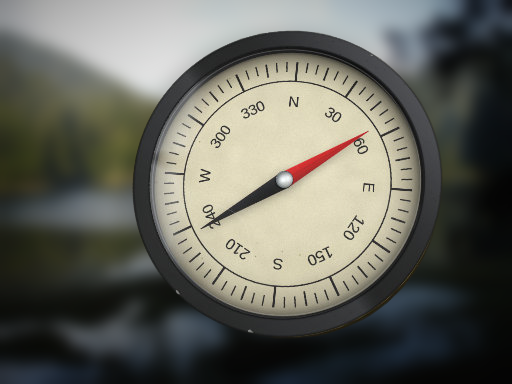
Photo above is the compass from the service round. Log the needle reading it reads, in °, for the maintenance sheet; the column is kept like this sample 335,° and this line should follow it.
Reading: 55,°
